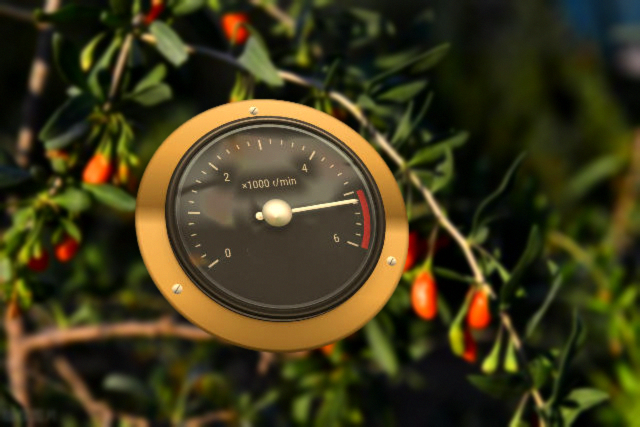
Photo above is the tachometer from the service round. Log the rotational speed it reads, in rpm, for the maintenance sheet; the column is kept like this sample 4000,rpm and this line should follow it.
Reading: 5200,rpm
